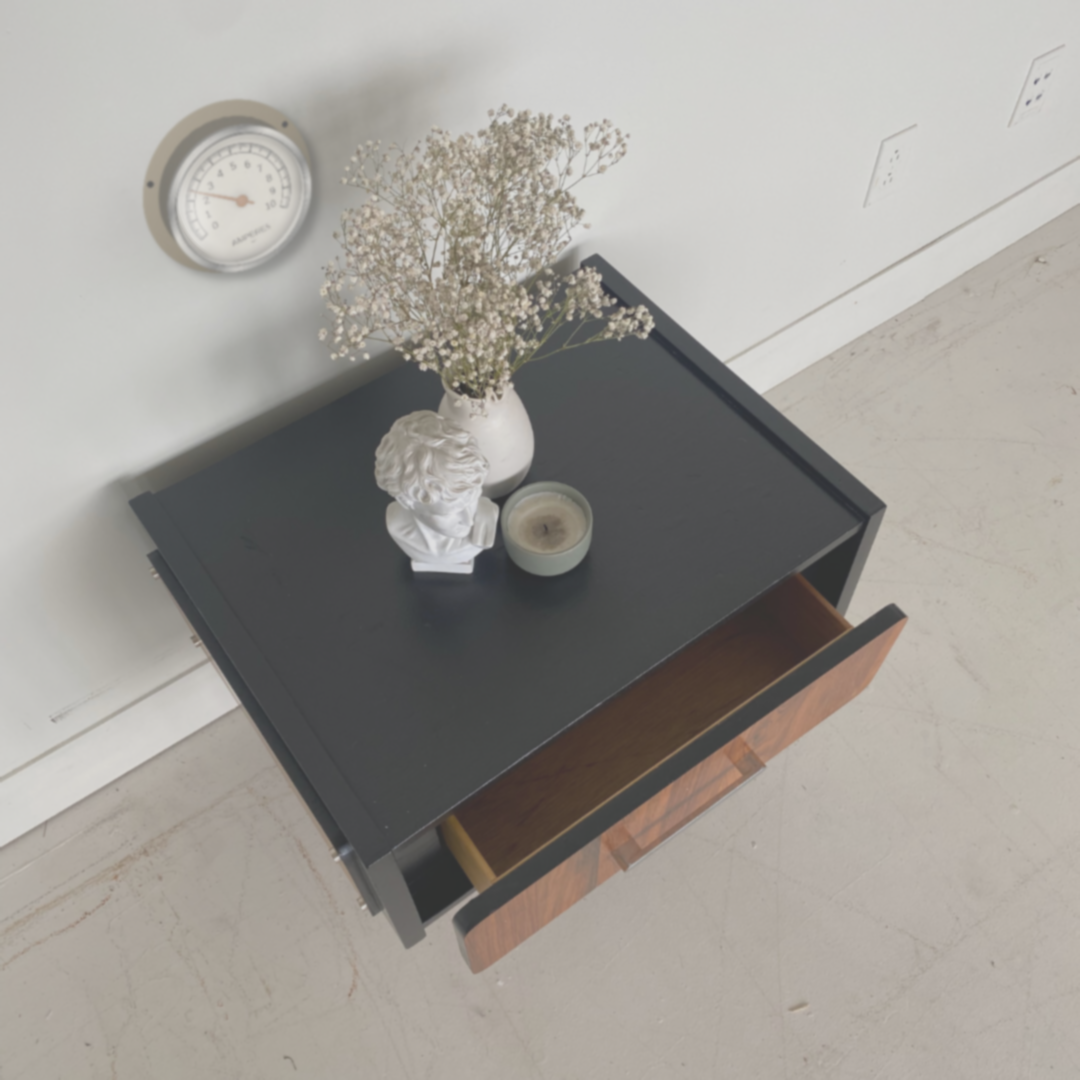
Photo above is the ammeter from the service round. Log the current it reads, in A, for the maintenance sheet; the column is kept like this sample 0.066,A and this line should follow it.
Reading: 2.5,A
